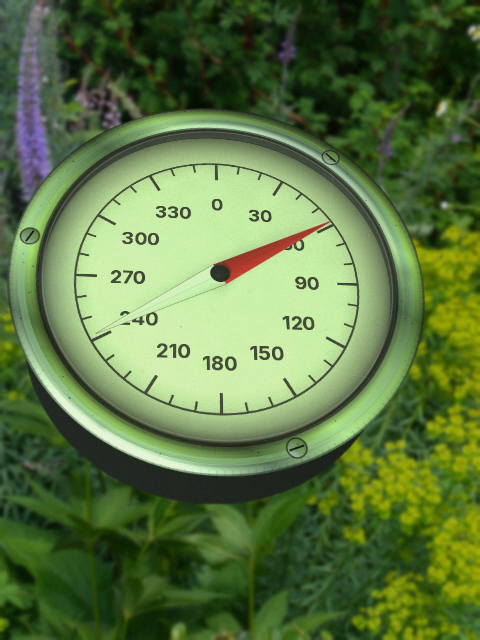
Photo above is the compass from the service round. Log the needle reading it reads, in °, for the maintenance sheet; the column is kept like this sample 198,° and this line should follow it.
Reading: 60,°
